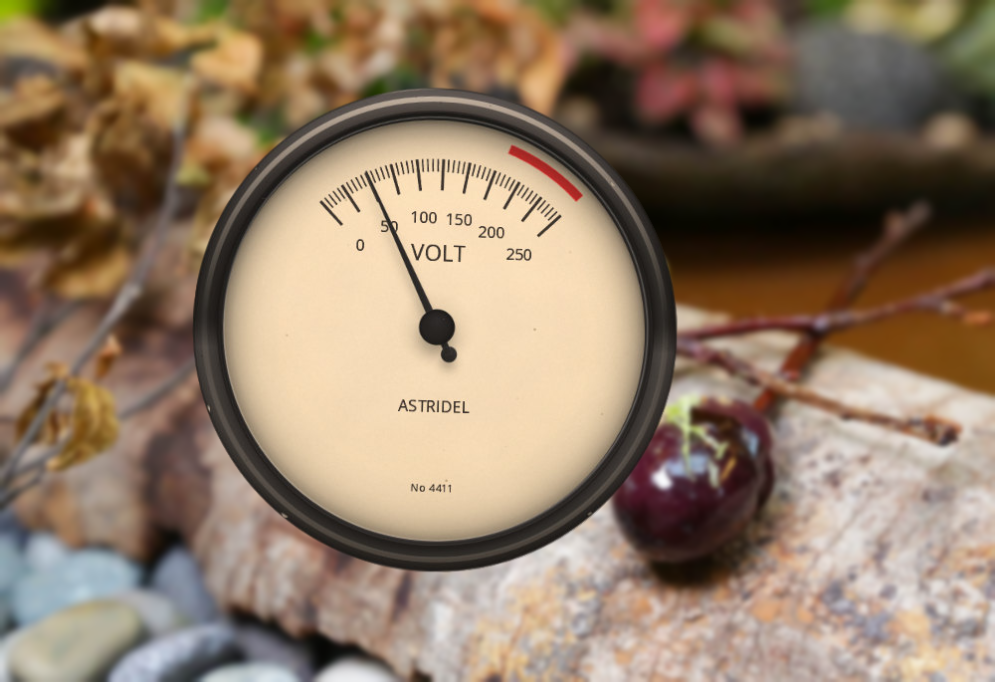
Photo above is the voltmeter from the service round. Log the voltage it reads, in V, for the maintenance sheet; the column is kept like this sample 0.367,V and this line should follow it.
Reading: 50,V
